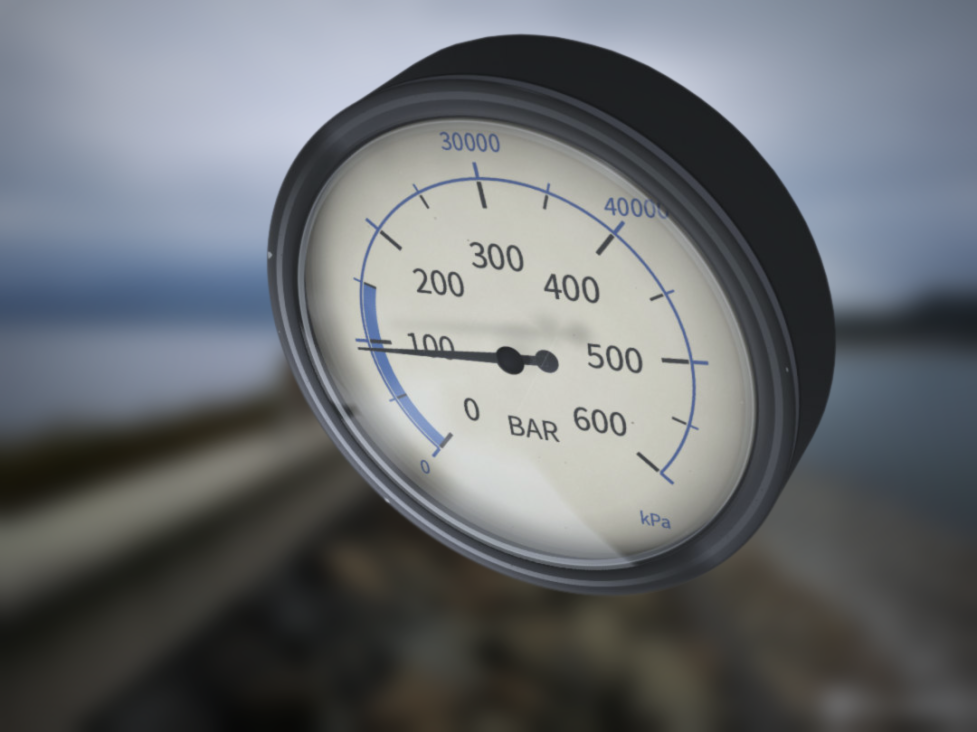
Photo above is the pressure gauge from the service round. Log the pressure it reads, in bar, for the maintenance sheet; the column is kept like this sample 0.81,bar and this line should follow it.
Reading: 100,bar
